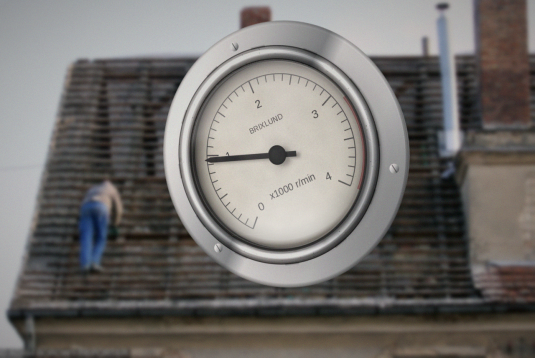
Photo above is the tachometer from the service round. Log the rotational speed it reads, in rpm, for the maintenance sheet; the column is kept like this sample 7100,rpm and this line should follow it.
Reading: 950,rpm
